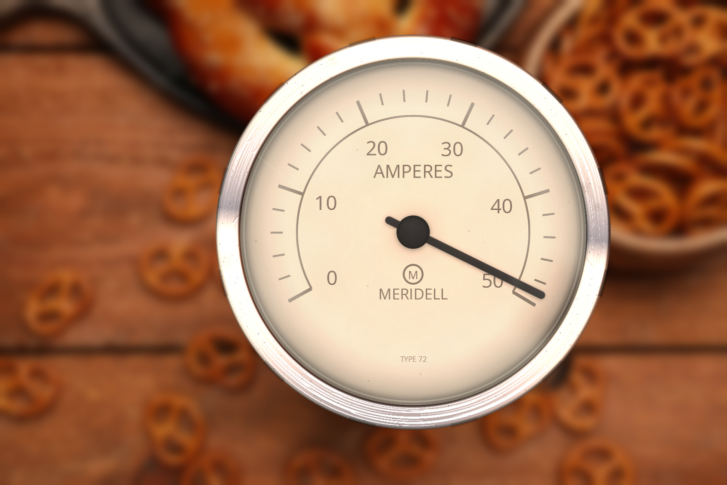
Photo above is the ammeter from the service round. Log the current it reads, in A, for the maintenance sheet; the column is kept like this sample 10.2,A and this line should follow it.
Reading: 49,A
